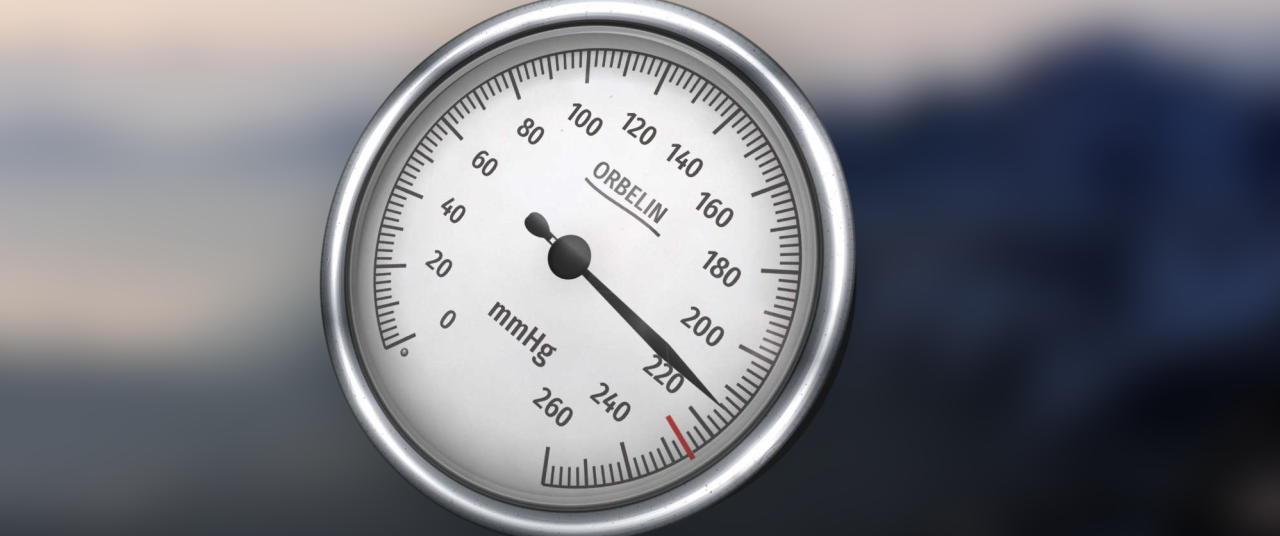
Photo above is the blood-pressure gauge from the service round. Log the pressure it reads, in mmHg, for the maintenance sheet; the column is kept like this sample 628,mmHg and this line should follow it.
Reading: 214,mmHg
